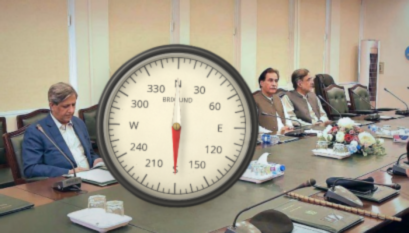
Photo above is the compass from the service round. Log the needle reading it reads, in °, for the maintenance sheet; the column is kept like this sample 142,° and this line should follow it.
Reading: 180,°
